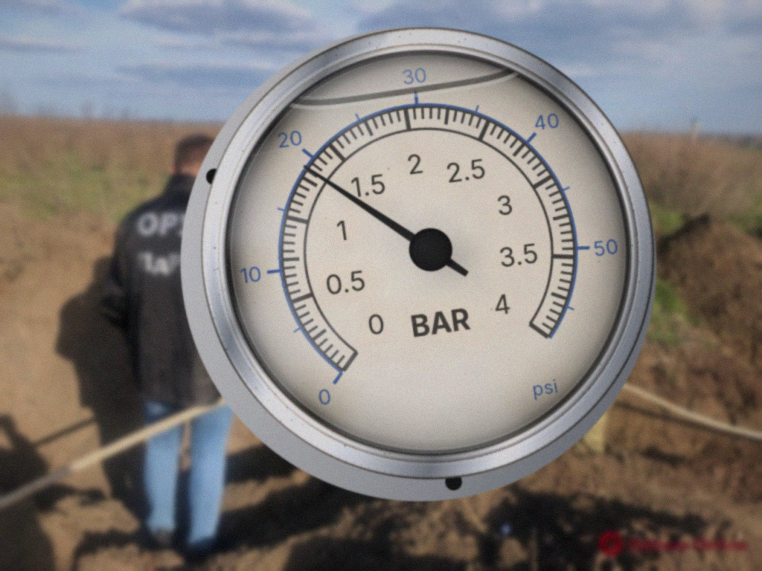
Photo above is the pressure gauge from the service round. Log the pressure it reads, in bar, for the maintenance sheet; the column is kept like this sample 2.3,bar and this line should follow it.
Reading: 1.3,bar
